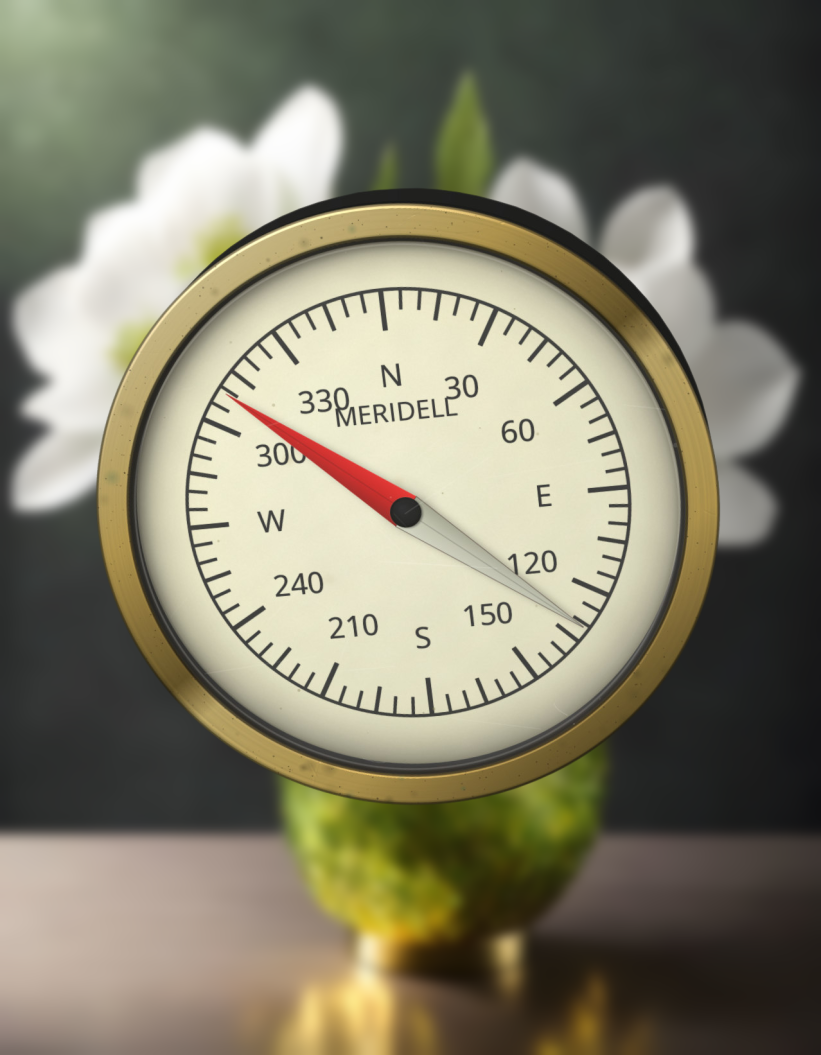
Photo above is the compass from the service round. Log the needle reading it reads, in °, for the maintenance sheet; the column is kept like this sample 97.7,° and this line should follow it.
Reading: 310,°
